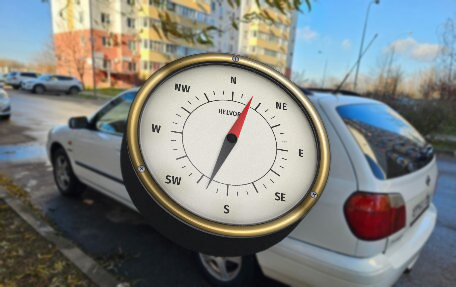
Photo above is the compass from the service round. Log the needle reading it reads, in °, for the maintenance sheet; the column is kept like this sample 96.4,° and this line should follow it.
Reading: 20,°
